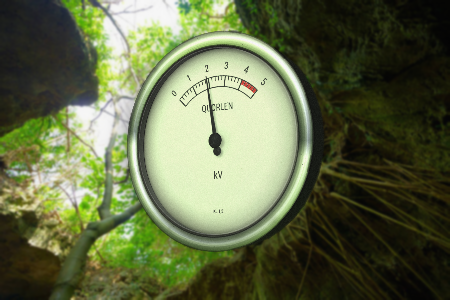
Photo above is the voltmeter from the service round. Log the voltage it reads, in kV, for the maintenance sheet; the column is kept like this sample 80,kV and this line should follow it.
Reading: 2,kV
